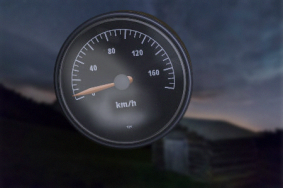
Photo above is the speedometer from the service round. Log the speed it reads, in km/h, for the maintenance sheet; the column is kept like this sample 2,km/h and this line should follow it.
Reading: 5,km/h
